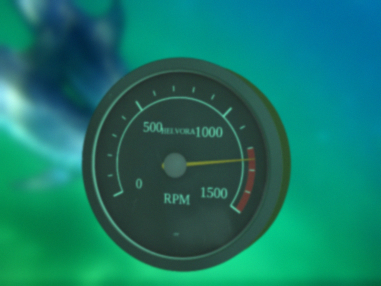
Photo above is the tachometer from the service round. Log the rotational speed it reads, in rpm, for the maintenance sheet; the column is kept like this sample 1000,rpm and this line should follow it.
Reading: 1250,rpm
